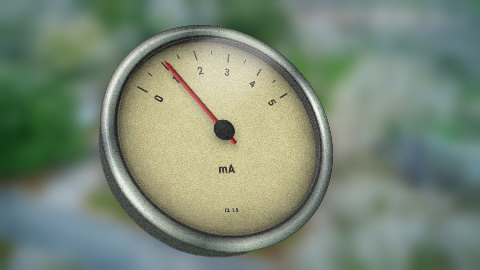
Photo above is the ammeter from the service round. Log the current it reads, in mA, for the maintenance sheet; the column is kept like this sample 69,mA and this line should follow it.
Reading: 1,mA
